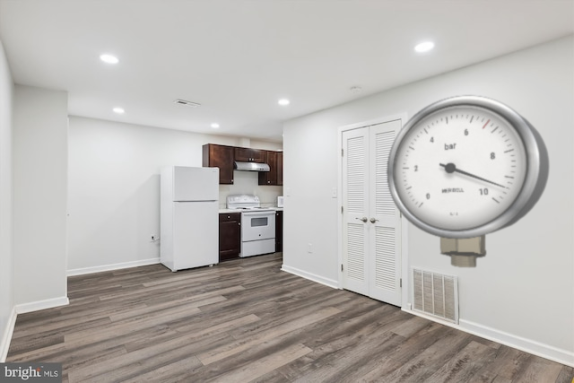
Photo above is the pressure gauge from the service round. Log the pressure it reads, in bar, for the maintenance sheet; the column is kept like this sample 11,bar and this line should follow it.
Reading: 9.4,bar
